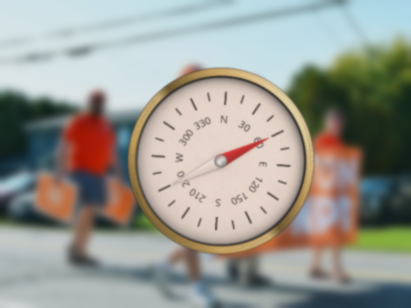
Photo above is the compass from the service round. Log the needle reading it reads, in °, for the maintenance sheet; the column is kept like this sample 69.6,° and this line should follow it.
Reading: 60,°
